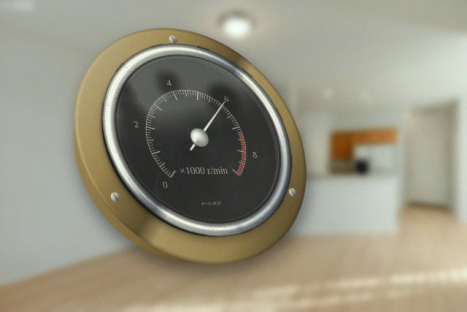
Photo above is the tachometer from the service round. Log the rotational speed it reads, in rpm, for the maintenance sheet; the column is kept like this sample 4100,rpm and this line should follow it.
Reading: 6000,rpm
